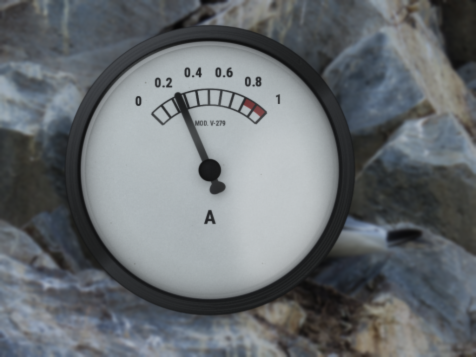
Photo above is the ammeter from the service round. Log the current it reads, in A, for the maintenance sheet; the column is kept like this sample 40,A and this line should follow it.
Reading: 0.25,A
